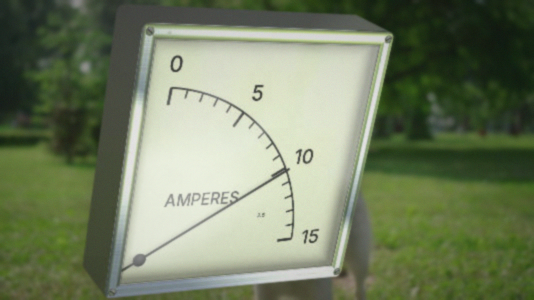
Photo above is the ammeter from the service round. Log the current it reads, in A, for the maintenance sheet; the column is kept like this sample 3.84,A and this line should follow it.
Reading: 10,A
